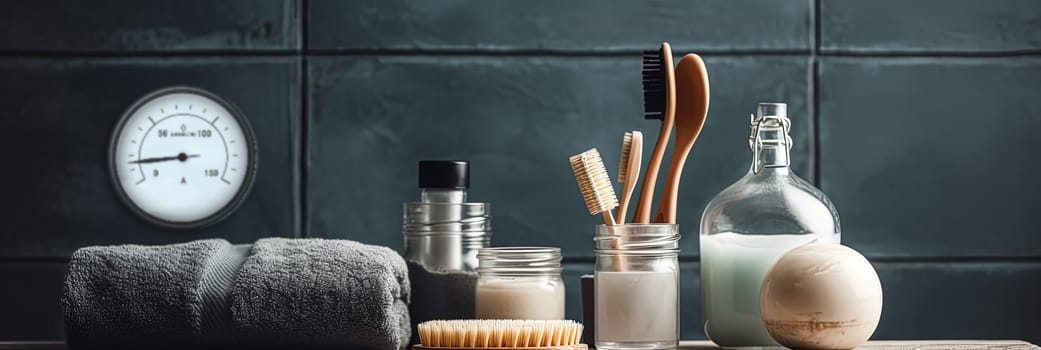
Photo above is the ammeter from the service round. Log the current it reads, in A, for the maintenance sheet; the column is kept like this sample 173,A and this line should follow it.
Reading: 15,A
